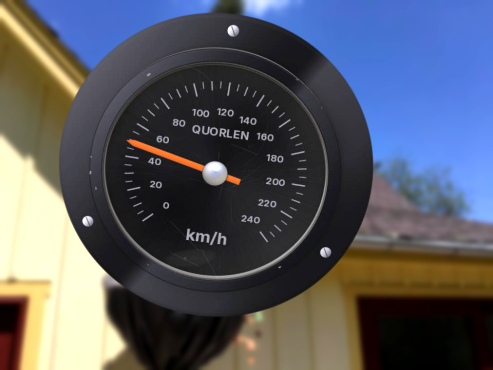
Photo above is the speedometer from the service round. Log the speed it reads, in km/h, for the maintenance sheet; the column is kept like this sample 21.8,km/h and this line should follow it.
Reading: 50,km/h
